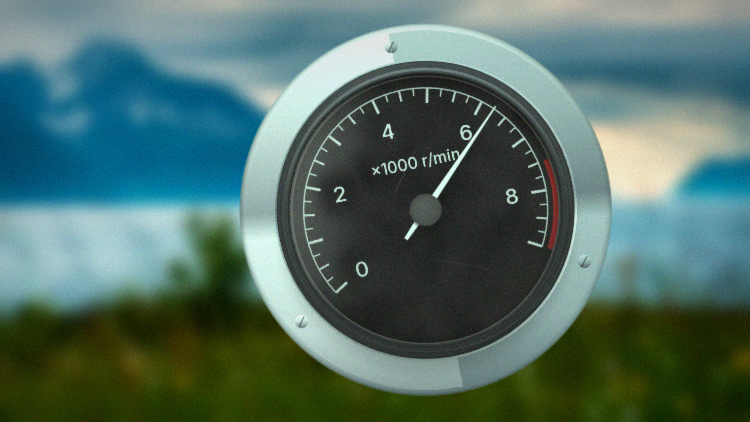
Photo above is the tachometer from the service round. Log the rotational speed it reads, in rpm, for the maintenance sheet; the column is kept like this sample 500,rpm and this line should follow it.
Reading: 6250,rpm
